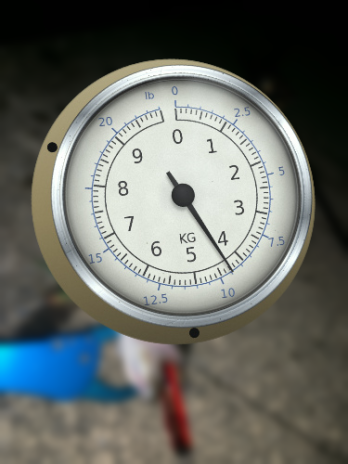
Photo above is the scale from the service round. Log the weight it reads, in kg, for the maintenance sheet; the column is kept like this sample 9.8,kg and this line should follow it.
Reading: 4.3,kg
